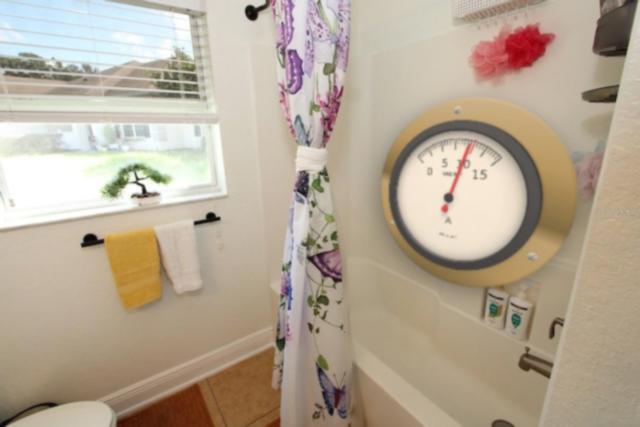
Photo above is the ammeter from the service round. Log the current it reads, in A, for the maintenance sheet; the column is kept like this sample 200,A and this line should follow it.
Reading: 10,A
